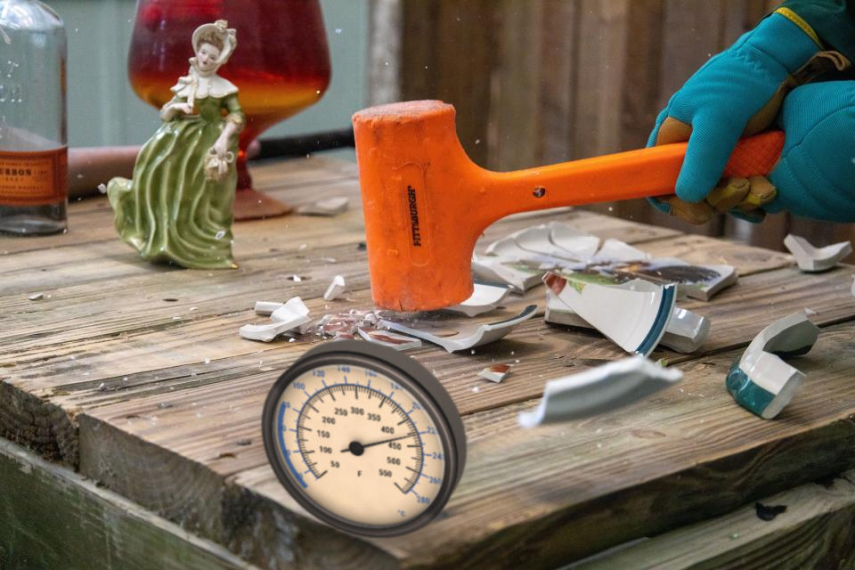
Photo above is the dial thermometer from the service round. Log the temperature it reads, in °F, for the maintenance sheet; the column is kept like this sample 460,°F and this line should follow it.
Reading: 425,°F
